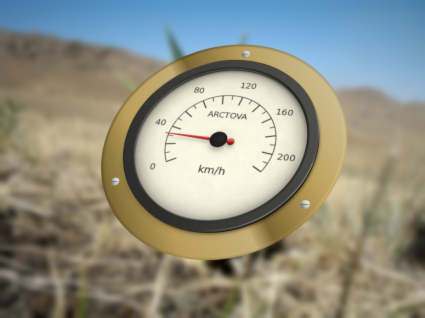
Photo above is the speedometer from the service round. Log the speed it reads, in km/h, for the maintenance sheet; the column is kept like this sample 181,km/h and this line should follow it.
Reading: 30,km/h
